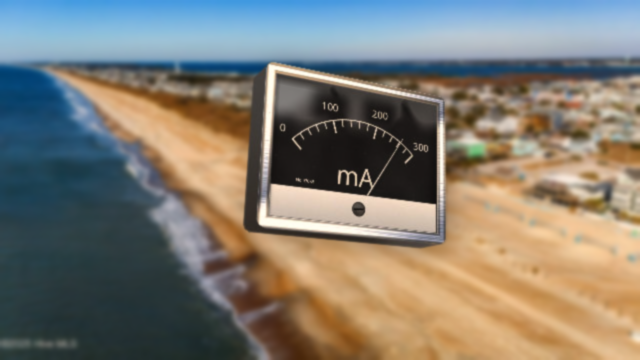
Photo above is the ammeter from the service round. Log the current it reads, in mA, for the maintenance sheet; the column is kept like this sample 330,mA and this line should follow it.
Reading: 260,mA
